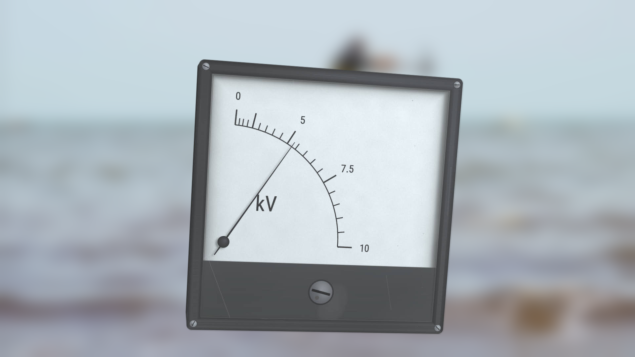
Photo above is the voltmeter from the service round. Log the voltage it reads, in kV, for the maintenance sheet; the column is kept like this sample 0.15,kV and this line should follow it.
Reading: 5.25,kV
